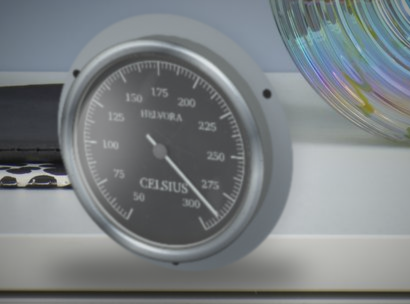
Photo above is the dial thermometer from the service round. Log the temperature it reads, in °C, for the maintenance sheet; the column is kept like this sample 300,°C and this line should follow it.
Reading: 287.5,°C
